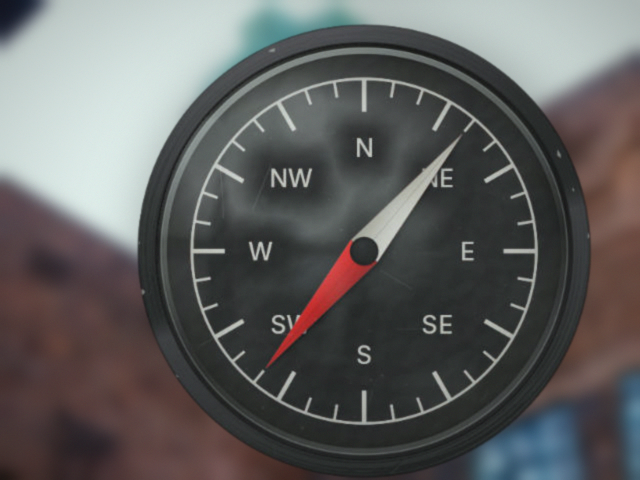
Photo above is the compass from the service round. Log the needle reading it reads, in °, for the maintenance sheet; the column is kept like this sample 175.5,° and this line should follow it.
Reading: 220,°
